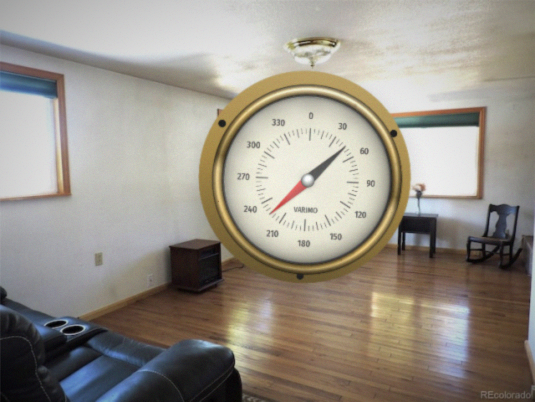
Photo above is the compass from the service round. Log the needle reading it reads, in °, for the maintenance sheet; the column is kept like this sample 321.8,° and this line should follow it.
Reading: 225,°
